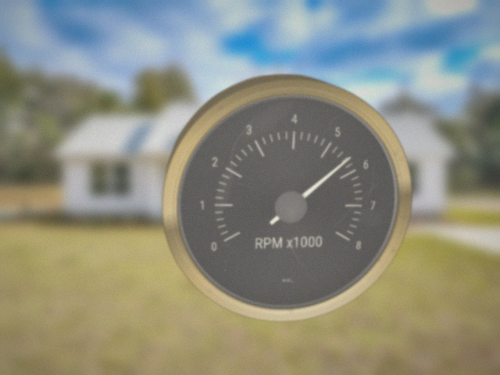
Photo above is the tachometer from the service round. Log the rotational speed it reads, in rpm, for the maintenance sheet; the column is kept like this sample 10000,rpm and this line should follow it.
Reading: 5600,rpm
